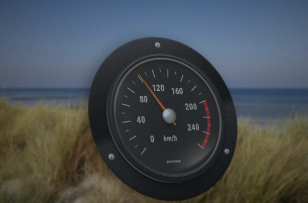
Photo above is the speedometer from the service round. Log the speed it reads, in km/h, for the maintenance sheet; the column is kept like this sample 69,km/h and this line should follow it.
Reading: 100,km/h
